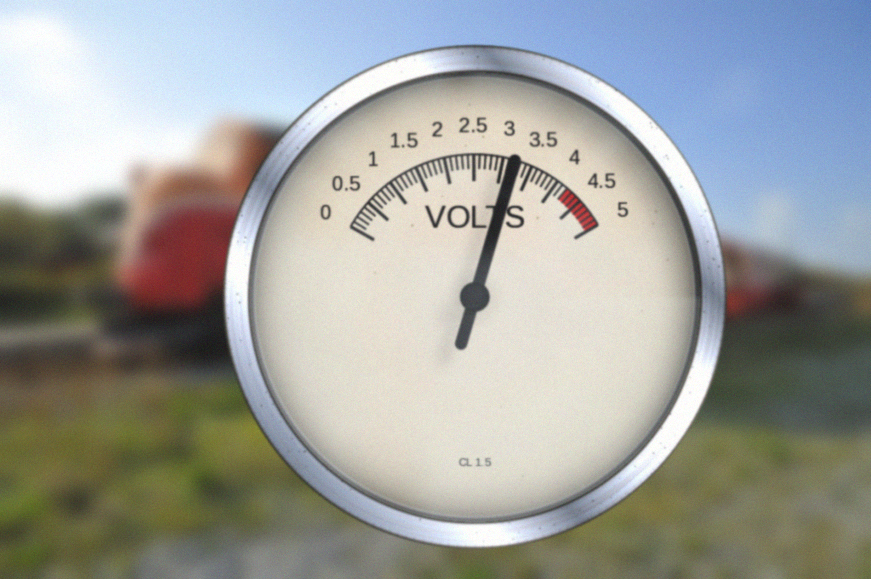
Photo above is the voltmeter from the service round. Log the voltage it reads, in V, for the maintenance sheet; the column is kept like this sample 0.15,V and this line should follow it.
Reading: 3.2,V
